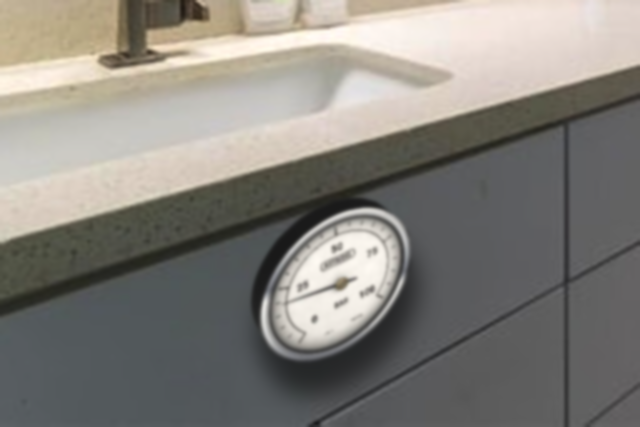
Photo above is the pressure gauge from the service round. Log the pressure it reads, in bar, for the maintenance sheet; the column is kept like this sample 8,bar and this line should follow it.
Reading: 20,bar
